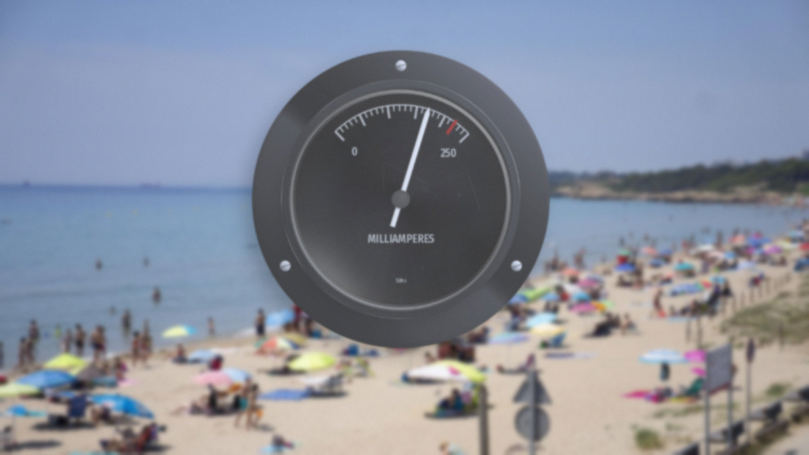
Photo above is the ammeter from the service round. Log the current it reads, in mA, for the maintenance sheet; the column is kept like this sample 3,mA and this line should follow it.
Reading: 170,mA
